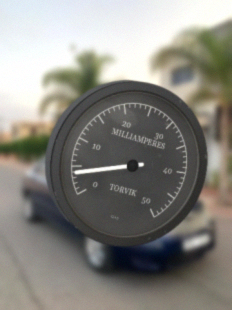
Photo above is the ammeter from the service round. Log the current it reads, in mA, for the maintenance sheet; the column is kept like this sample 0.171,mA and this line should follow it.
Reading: 4,mA
